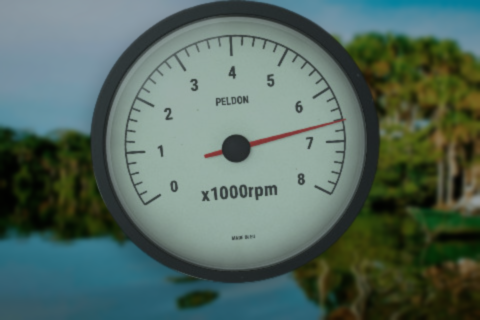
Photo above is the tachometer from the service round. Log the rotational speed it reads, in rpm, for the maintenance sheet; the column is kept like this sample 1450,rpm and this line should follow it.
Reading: 6600,rpm
